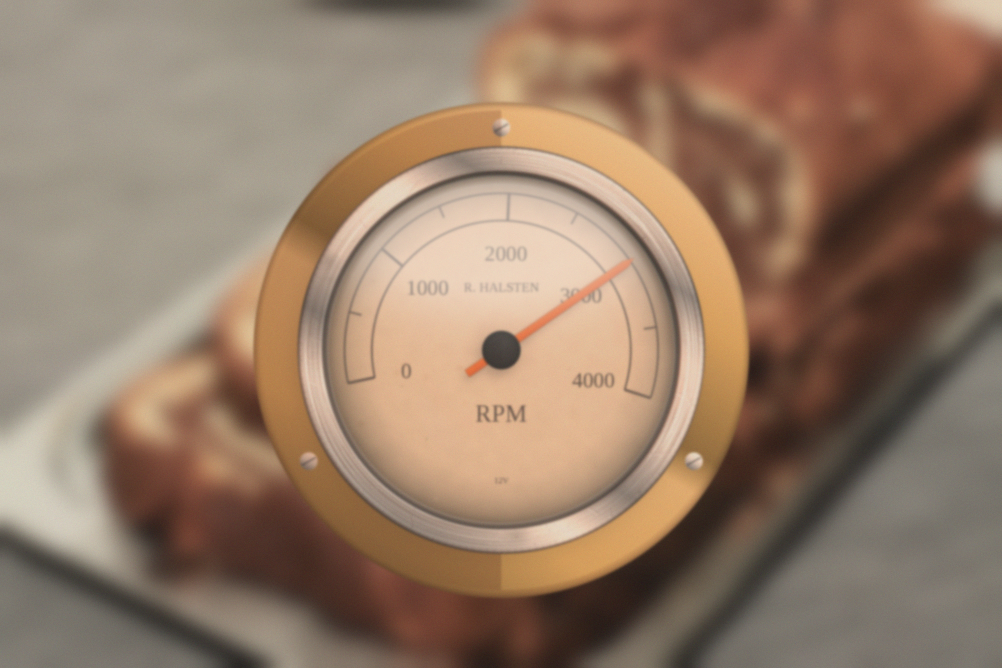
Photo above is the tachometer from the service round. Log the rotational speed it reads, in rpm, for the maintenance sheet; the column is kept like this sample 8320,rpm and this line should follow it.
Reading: 3000,rpm
